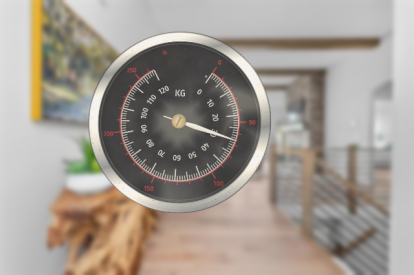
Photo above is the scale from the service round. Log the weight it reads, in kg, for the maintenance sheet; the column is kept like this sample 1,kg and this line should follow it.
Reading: 30,kg
